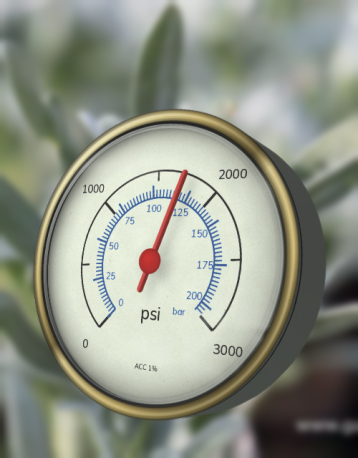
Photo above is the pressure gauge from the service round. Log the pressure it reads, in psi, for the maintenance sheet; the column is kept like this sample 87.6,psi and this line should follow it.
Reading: 1750,psi
